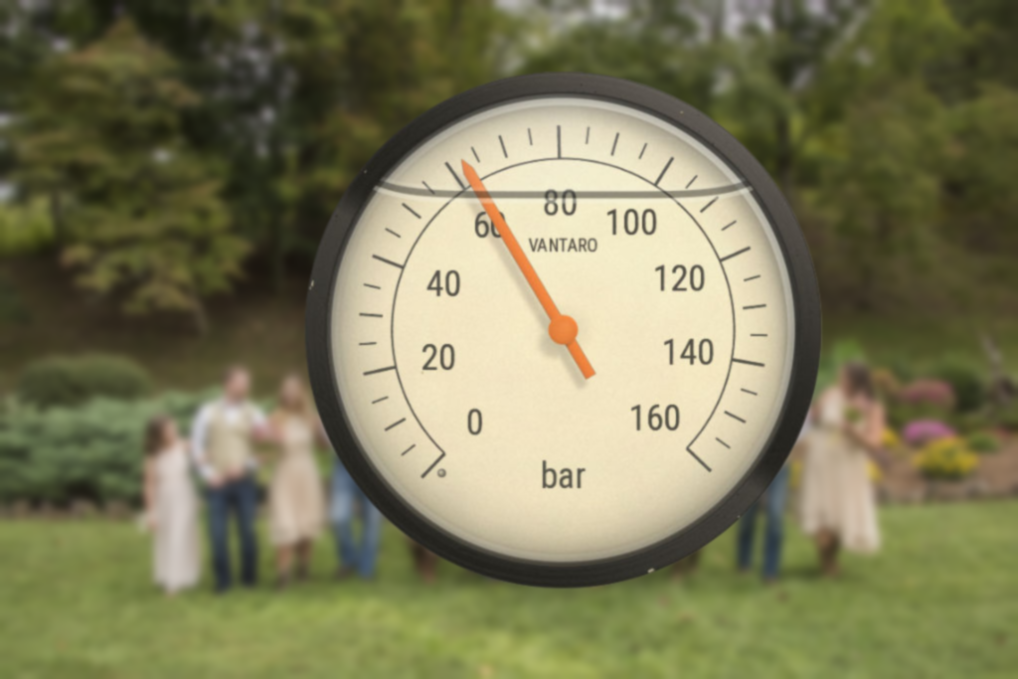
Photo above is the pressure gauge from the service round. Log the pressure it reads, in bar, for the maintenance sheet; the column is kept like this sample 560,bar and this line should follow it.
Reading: 62.5,bar
